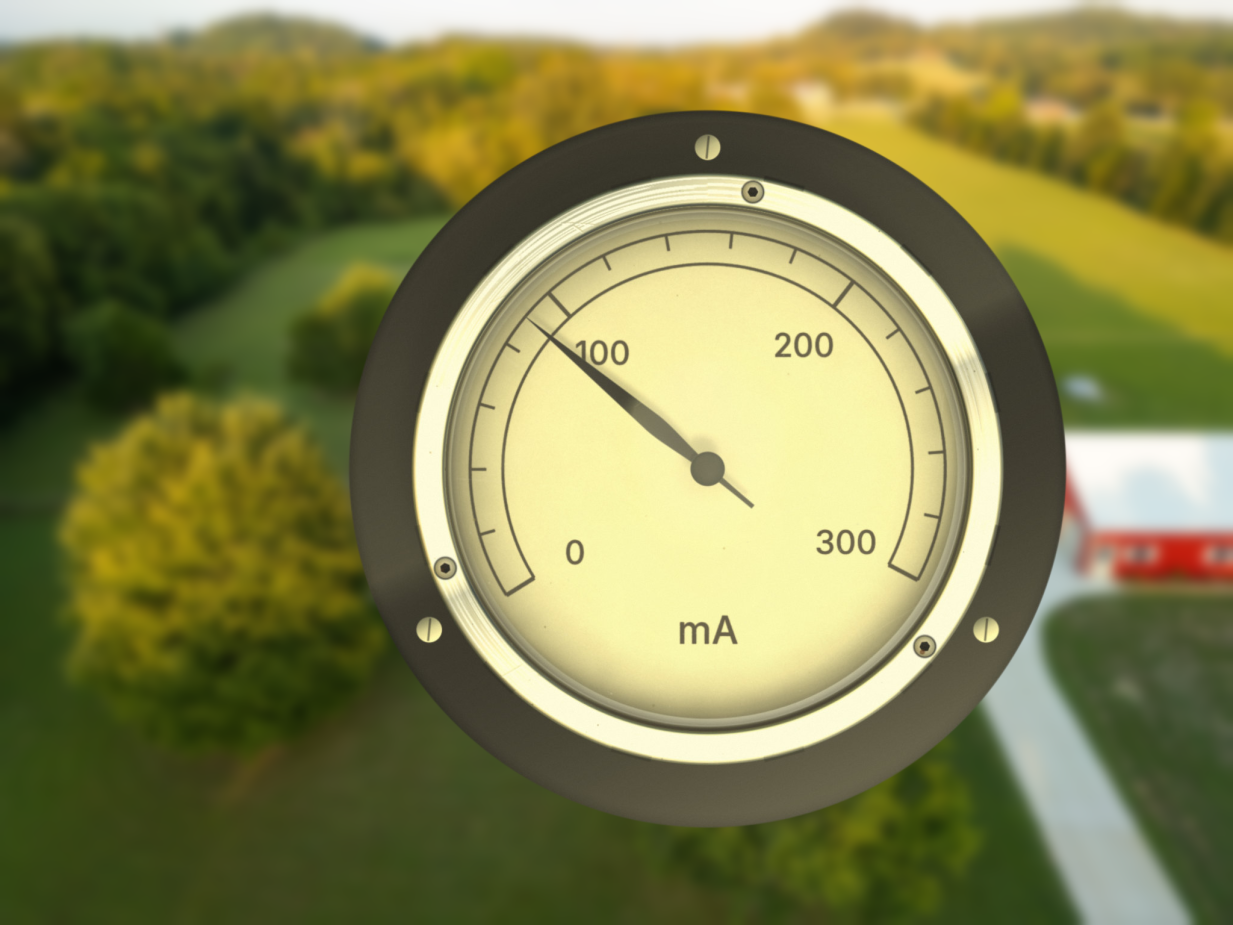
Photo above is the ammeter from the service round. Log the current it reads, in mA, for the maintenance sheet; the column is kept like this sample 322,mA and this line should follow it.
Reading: 90,mA
